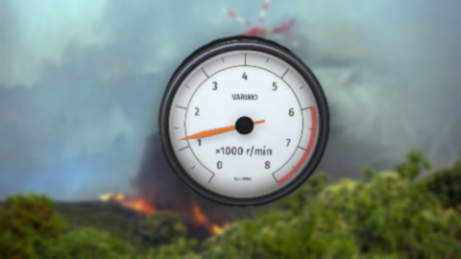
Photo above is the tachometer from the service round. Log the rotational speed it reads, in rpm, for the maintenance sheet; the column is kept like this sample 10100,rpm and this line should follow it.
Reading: 1250,rpm
